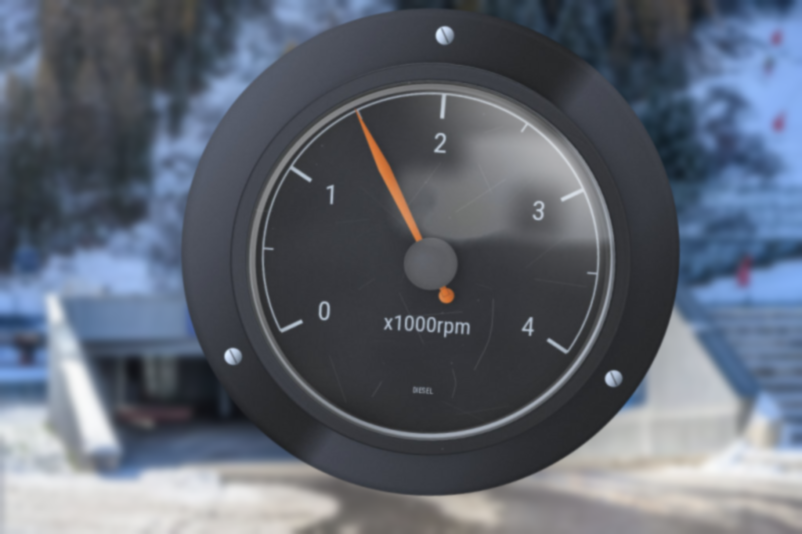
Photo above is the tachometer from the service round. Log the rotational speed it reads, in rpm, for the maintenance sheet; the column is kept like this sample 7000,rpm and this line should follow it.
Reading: 1500,rpm
